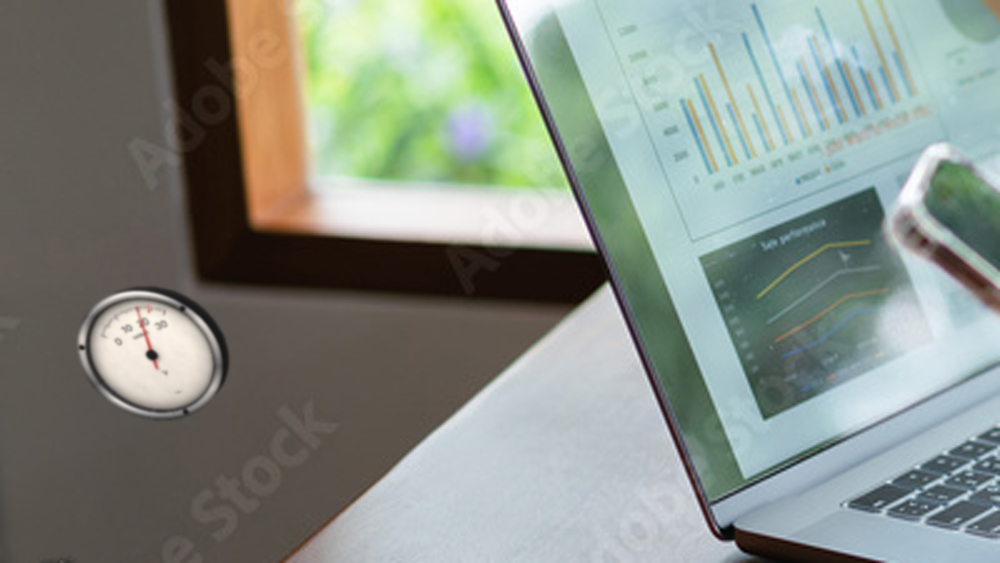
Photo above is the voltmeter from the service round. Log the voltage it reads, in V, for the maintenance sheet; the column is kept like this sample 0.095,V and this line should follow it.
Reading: 20,V
